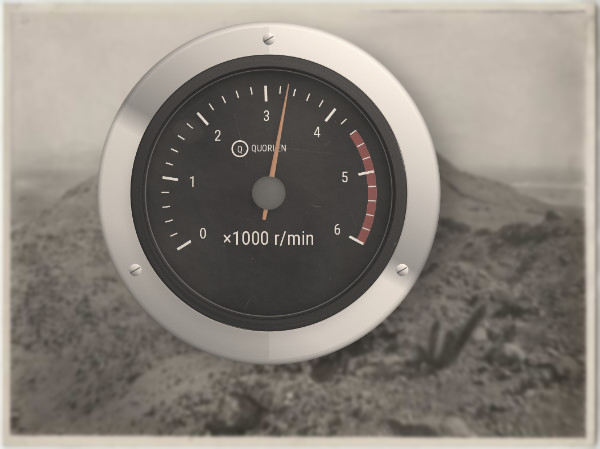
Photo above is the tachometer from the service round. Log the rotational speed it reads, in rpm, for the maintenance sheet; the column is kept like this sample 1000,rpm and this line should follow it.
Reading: 3300,rpm
